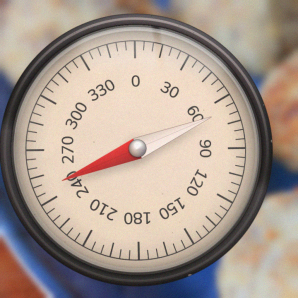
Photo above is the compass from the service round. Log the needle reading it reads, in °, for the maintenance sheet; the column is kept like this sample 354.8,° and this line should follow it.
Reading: 247.5,°
